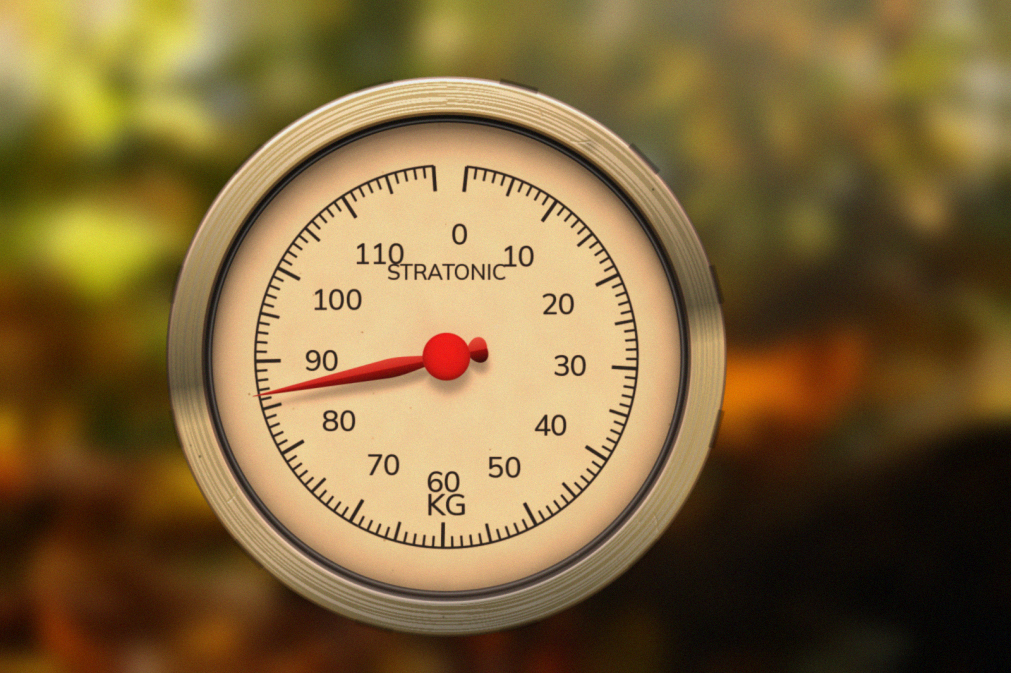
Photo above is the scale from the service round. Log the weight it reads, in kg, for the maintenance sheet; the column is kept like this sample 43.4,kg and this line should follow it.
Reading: 86.5,kg
